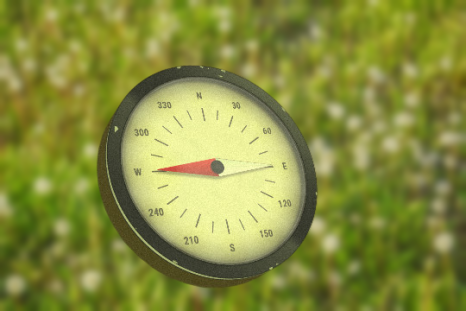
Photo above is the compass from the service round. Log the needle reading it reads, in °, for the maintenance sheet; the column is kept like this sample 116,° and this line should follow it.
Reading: 270,°
